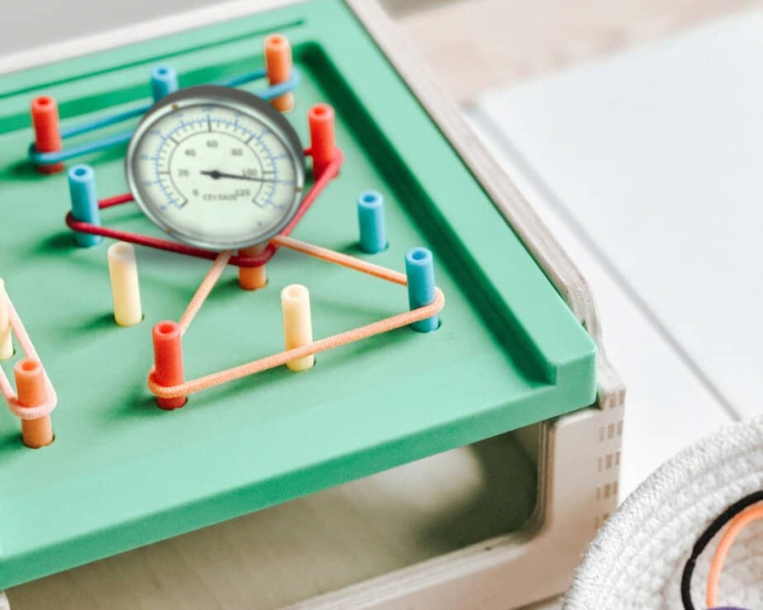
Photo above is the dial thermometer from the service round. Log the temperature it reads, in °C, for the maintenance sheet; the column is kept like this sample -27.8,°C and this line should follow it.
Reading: 104,°C
